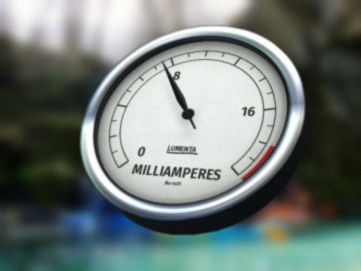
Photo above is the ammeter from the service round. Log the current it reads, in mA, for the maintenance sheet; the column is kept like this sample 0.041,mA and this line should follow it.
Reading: 7.5,mA
